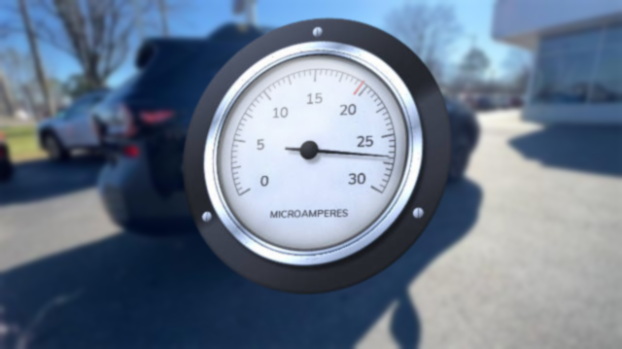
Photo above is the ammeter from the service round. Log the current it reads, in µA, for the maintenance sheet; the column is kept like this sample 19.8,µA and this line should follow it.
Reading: 27,µA
